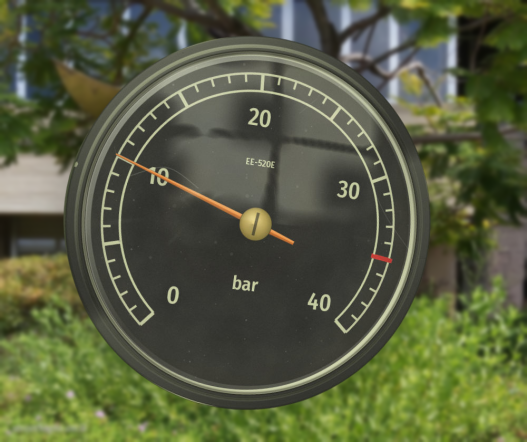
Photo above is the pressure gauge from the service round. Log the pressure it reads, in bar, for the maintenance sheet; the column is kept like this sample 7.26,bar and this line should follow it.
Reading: 10,bar
